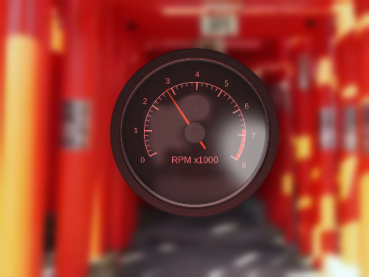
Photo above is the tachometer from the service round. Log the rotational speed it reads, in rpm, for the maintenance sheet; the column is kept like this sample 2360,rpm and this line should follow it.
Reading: 2800,rpm
